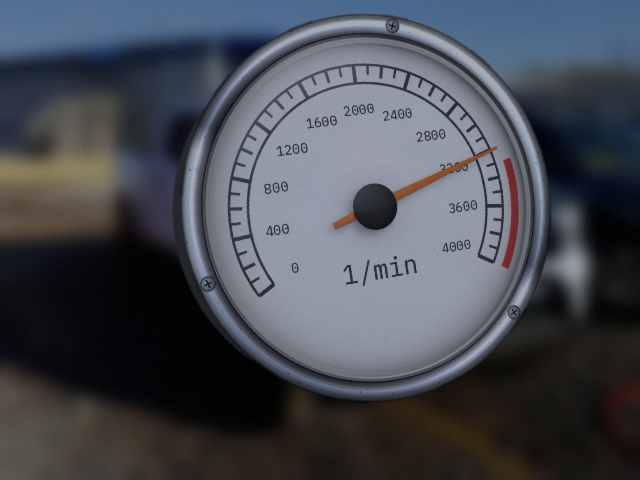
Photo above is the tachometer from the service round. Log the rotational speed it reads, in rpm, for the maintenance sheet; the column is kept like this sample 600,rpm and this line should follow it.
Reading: 3200,rpm
